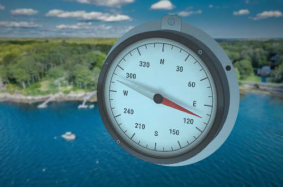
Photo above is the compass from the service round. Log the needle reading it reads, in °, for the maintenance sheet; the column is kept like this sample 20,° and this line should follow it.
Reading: 105,°
